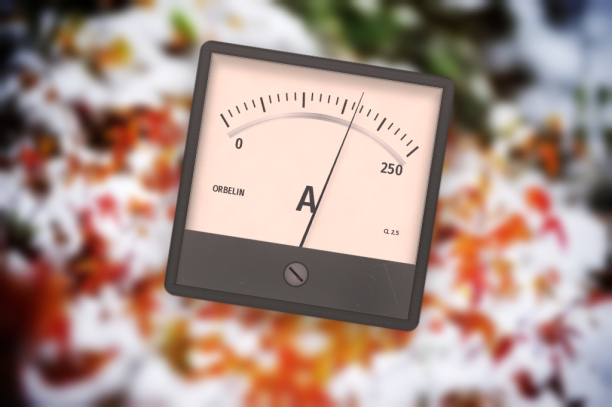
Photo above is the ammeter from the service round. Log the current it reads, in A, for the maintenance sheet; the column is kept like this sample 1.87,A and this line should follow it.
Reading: 165,A
